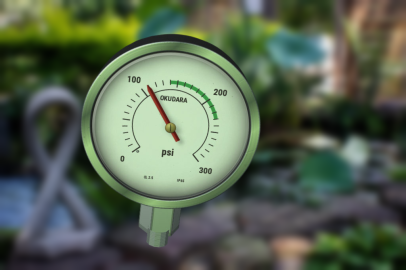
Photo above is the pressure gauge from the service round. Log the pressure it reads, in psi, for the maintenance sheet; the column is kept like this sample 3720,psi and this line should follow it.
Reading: 110,psi
